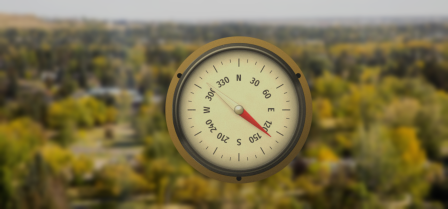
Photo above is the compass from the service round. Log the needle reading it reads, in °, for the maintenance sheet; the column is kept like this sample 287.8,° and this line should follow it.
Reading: 130,°
